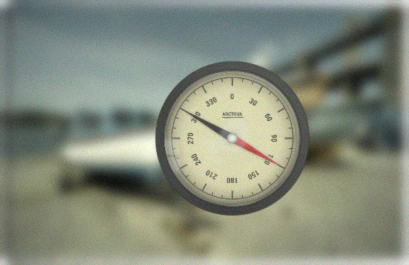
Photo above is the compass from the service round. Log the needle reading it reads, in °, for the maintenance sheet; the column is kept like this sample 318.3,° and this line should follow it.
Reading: 120,°
